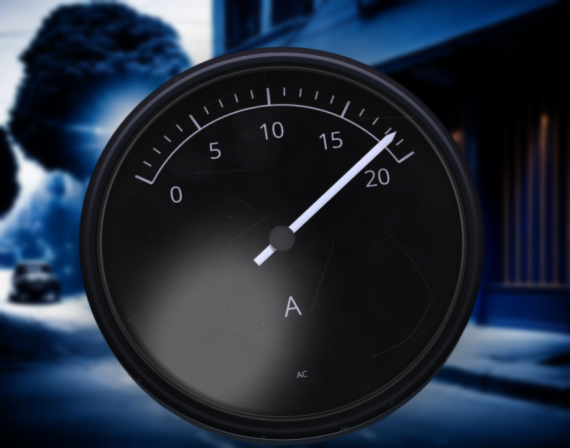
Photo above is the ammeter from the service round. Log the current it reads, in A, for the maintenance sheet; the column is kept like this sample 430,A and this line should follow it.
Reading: 18.5,A
